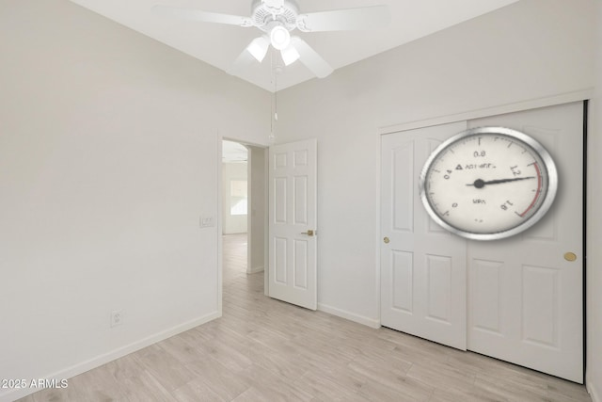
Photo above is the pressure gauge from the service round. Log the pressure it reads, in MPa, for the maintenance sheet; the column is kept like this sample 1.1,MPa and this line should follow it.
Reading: 1.3,MPa
